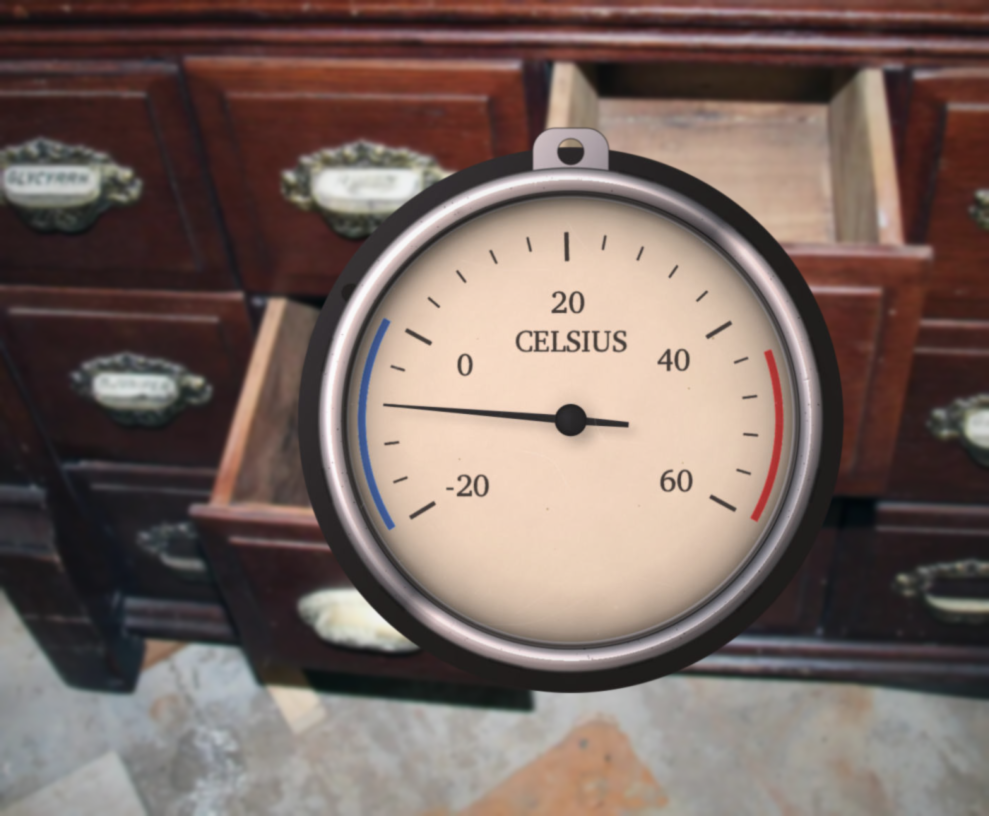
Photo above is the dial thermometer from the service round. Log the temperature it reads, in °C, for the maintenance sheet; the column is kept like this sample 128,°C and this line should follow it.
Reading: -8,°C
